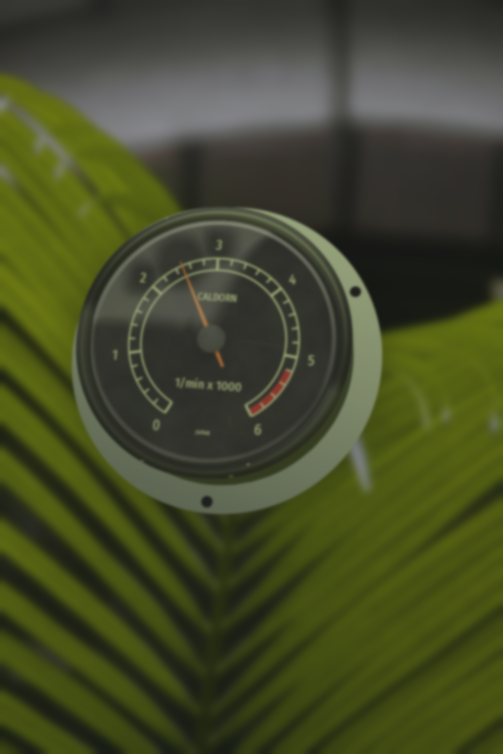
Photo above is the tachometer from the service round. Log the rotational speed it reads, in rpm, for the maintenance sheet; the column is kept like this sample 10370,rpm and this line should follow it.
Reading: 2500,rpm
